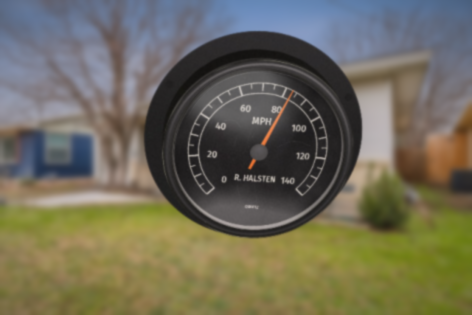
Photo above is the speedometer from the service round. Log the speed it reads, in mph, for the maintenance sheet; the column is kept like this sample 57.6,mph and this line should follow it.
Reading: 82.5,mph
